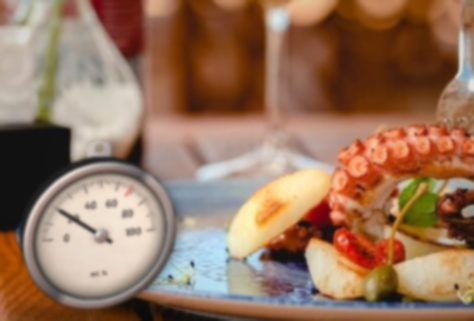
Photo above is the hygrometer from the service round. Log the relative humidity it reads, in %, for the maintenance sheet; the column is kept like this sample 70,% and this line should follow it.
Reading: 20,%
